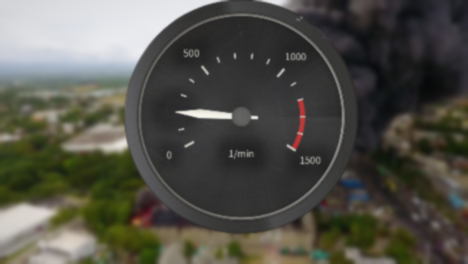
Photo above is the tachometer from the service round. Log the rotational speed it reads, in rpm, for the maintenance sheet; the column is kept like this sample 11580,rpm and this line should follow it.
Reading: 200,rpm
